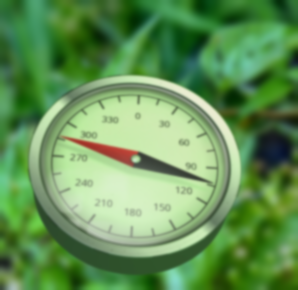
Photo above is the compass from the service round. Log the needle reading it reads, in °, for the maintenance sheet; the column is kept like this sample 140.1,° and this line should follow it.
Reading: 285,°
